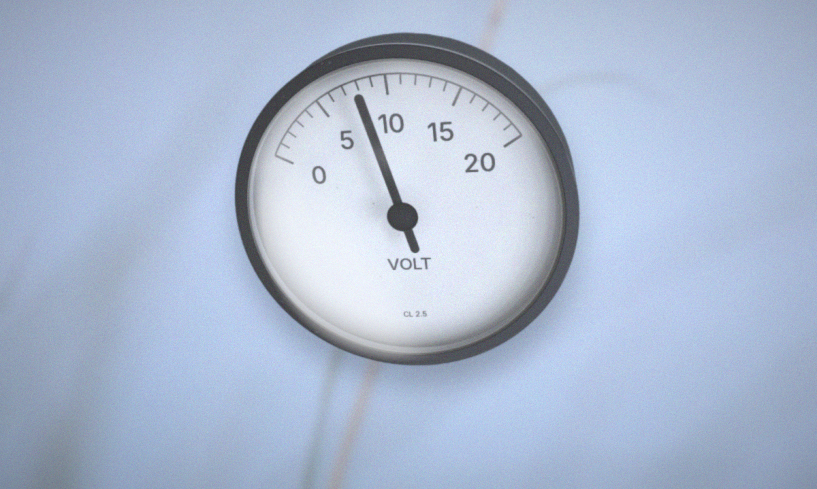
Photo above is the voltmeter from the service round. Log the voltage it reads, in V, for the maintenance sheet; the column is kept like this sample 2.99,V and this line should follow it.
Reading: 8,V
